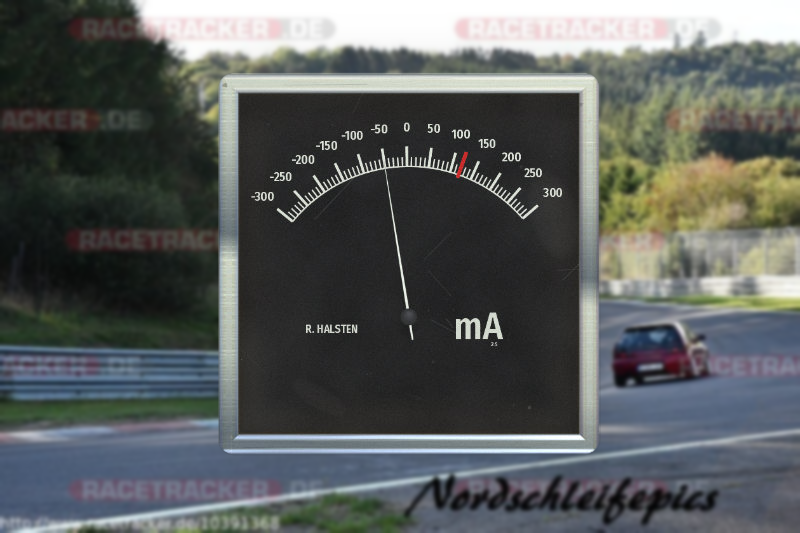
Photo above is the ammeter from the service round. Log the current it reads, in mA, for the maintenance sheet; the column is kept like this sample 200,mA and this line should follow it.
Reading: -50,mA
